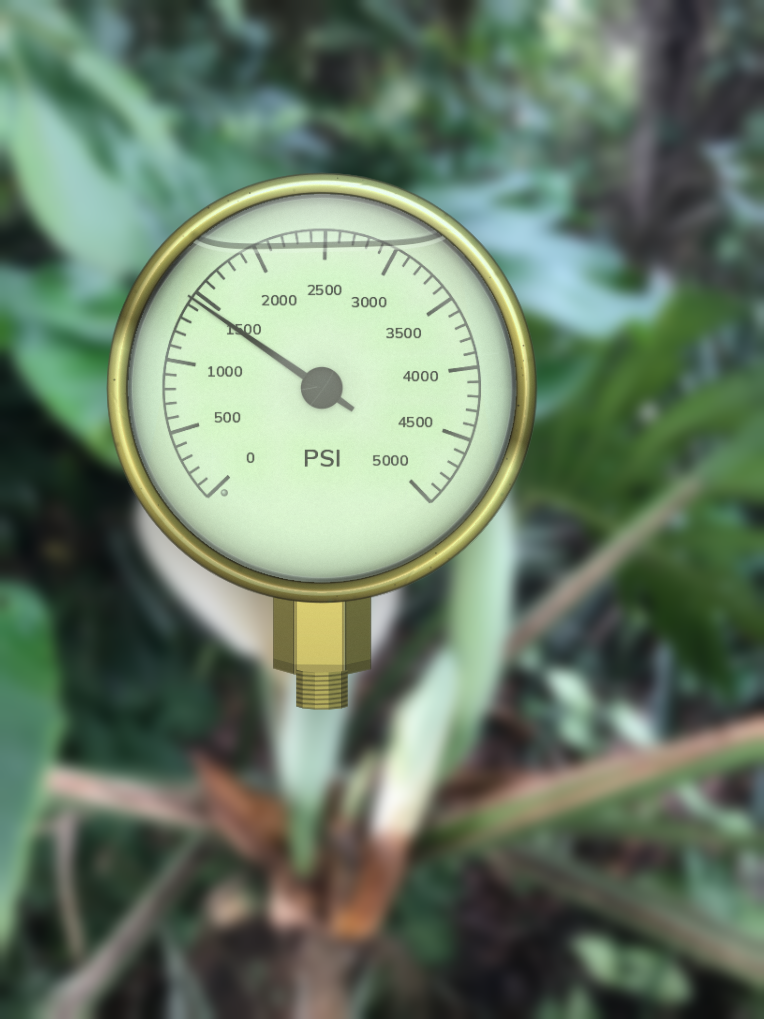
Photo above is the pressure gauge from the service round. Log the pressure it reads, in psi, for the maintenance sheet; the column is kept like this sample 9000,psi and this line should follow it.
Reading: 1450,psi
